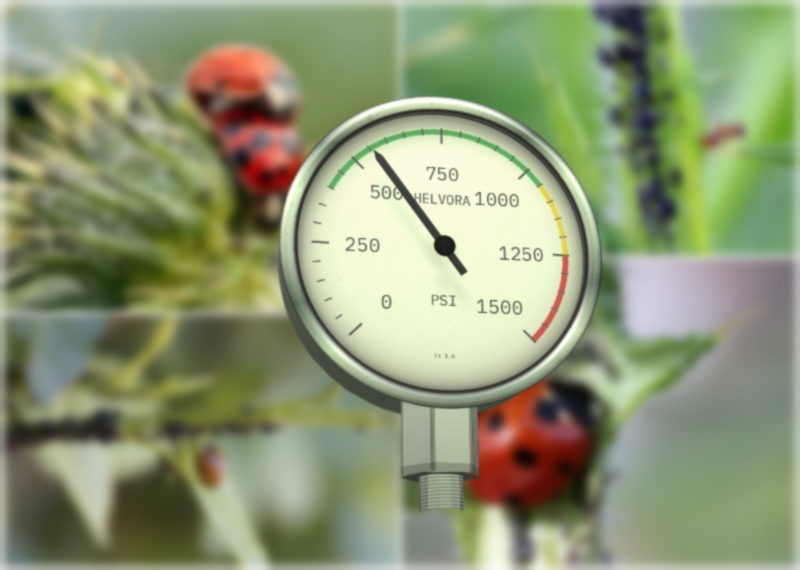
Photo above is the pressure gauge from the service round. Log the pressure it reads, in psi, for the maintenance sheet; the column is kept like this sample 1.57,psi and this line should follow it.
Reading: 550,psi
